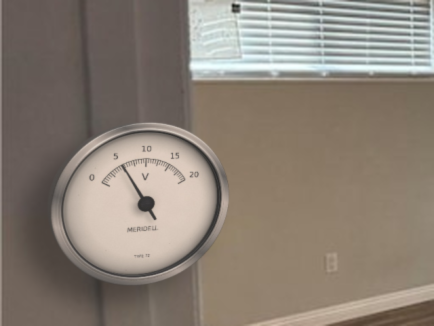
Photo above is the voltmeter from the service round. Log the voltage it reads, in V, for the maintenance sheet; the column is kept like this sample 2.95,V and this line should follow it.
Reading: 5,V
